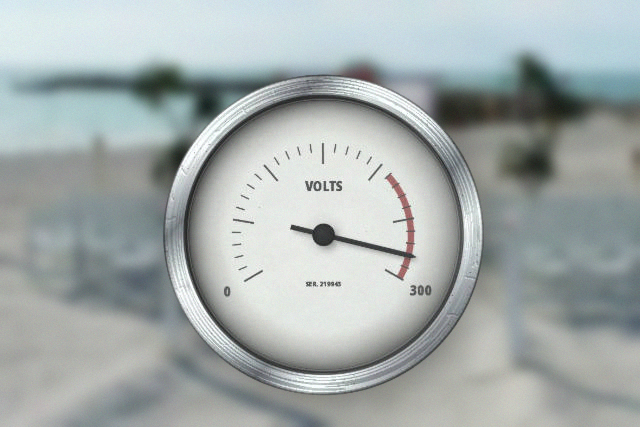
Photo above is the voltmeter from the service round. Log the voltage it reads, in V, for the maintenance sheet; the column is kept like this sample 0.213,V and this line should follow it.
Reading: 280,V
